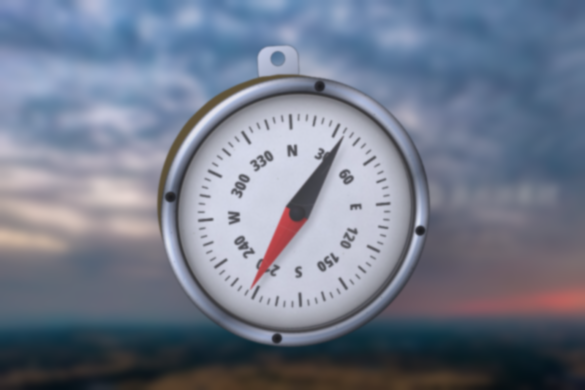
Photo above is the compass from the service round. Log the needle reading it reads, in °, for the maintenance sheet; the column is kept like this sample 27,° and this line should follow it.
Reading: 215,°
